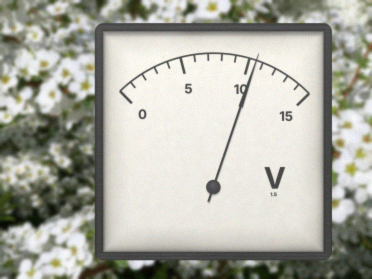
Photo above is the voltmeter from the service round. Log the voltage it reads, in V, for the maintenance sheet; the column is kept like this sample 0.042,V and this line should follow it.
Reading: 10.5,V
